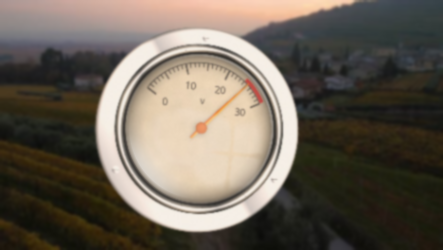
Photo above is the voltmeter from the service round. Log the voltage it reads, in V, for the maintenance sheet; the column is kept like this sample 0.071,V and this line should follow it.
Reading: 25,V
